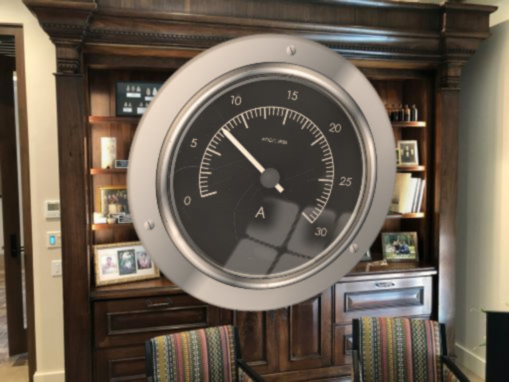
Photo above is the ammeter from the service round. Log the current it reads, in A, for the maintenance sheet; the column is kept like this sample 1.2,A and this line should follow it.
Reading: 7.5,A
